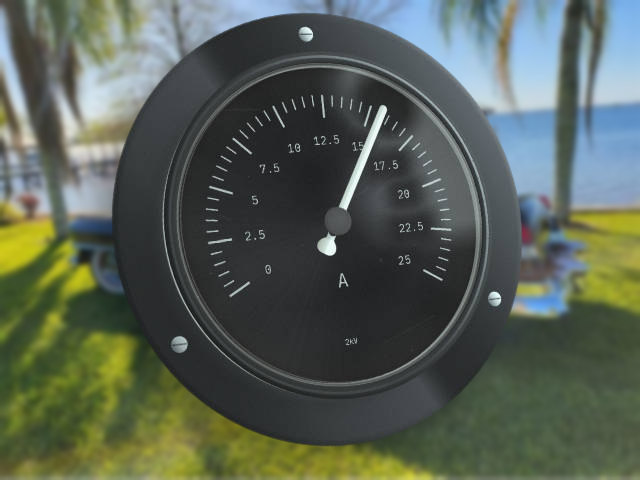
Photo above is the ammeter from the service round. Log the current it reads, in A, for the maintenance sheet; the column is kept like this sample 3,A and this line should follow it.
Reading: 15.5,A
